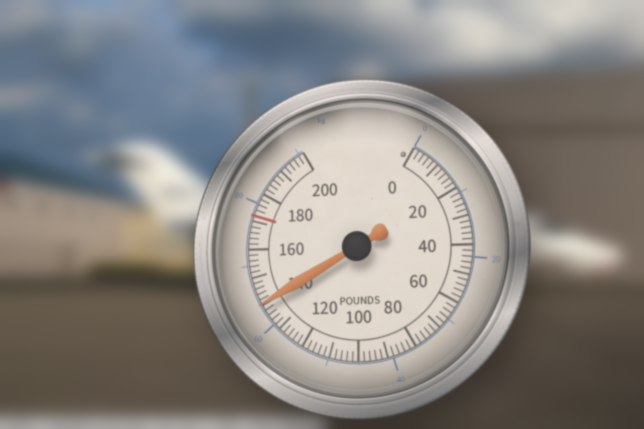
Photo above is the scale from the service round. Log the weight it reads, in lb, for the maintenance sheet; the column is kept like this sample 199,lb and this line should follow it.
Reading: 140,lb
